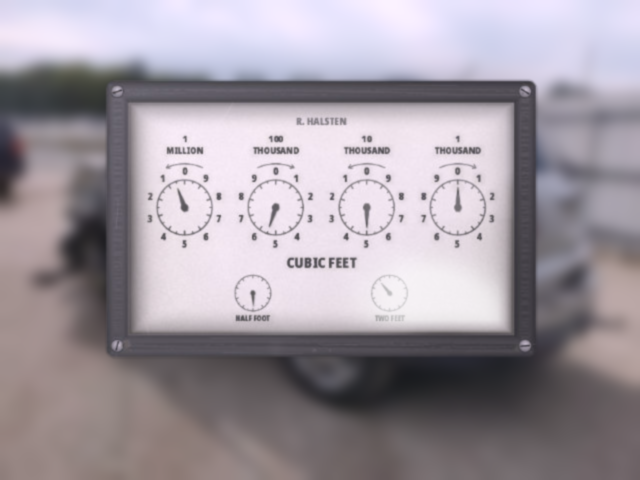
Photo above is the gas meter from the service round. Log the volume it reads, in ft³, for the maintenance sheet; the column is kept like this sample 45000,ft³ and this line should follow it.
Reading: 55000,ft³
